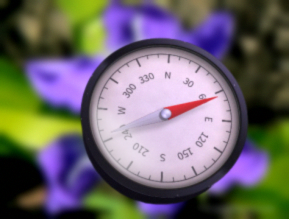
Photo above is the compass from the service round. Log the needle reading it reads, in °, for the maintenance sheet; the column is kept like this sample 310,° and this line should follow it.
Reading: 65,°
